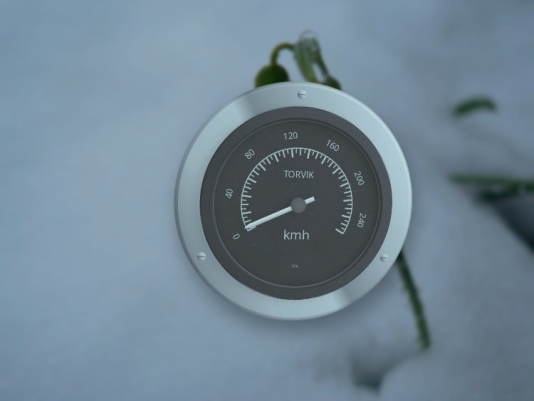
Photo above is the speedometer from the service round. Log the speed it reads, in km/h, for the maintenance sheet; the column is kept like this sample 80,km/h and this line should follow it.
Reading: 5,km/h
